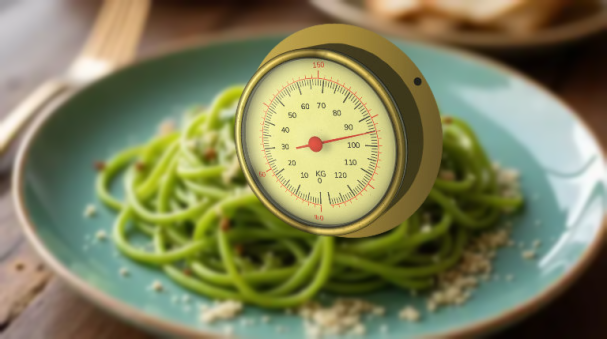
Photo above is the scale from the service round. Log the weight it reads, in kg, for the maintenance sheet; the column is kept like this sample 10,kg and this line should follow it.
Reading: 95,kg
